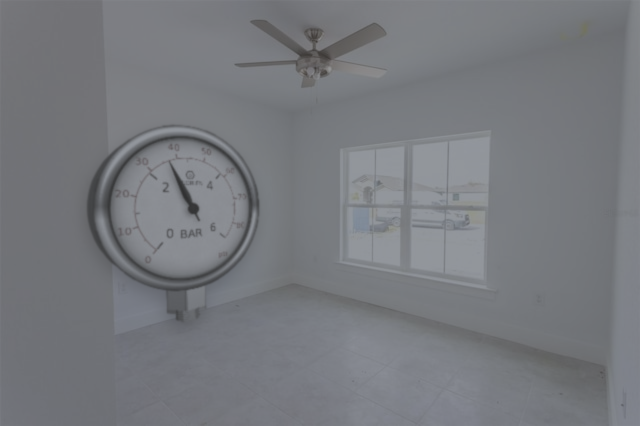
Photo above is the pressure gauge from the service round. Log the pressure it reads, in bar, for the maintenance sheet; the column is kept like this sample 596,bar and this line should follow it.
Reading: 2.5,bar
